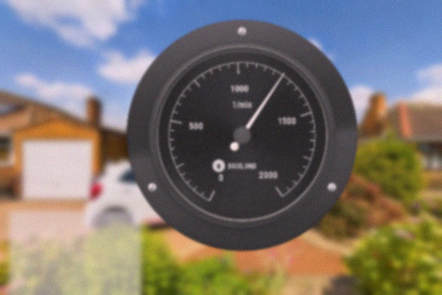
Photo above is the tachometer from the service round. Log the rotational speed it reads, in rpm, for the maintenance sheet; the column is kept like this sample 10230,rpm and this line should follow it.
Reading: 1250,rpm
